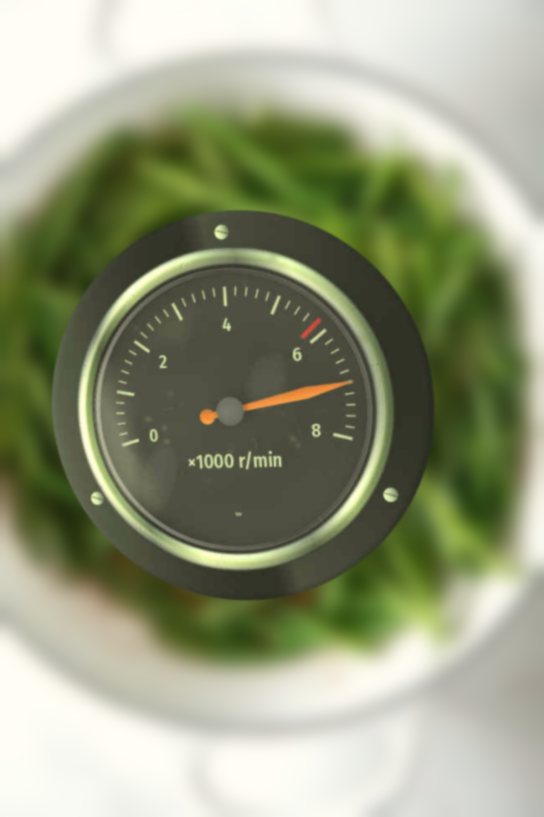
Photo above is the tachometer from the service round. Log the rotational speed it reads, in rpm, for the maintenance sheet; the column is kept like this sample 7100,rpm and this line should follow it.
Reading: 7000,rpm
